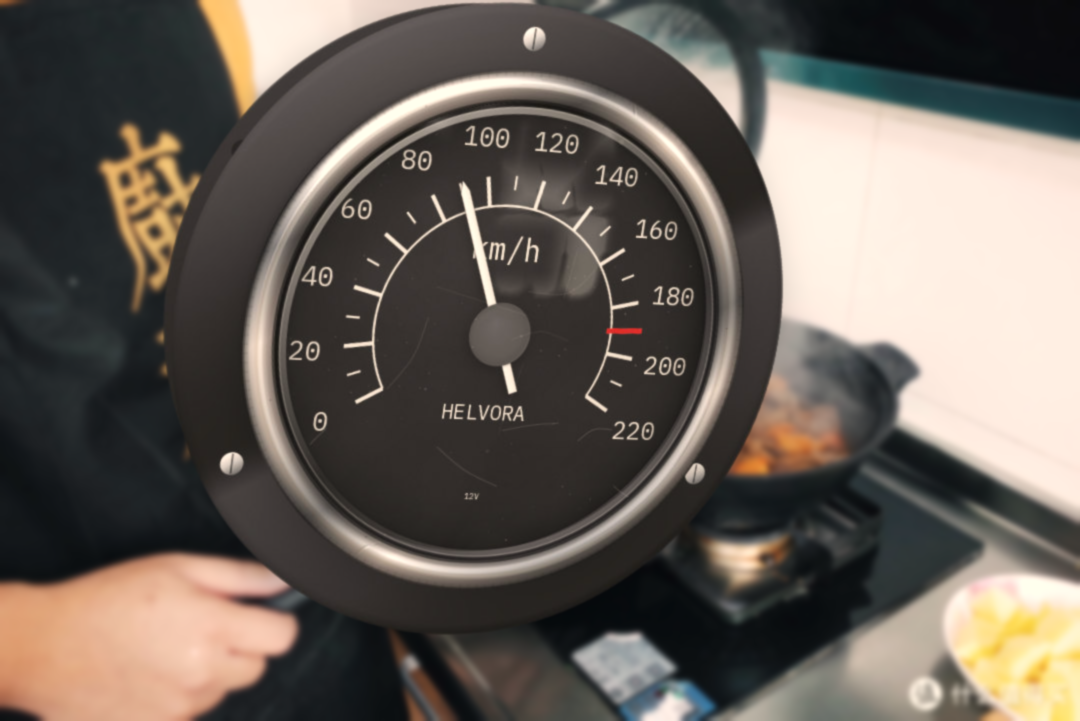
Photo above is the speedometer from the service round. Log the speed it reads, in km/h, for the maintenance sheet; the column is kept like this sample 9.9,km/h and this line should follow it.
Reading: 90,km/h
